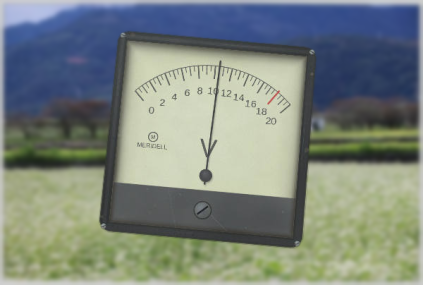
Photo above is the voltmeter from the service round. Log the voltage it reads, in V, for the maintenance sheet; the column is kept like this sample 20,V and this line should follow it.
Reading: 10.5,V
